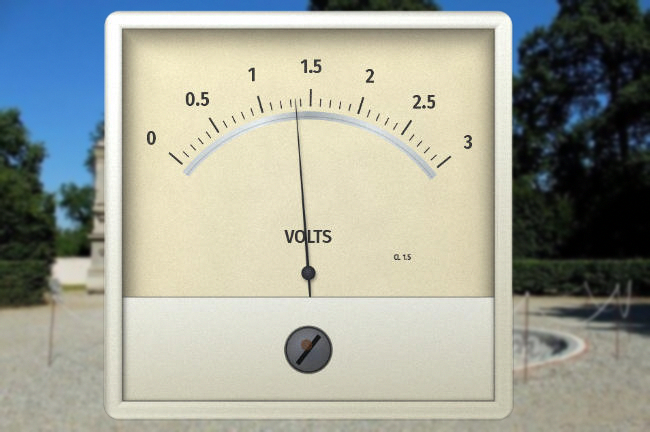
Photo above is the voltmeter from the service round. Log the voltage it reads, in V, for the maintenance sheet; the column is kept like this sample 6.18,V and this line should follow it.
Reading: 1.35,V
